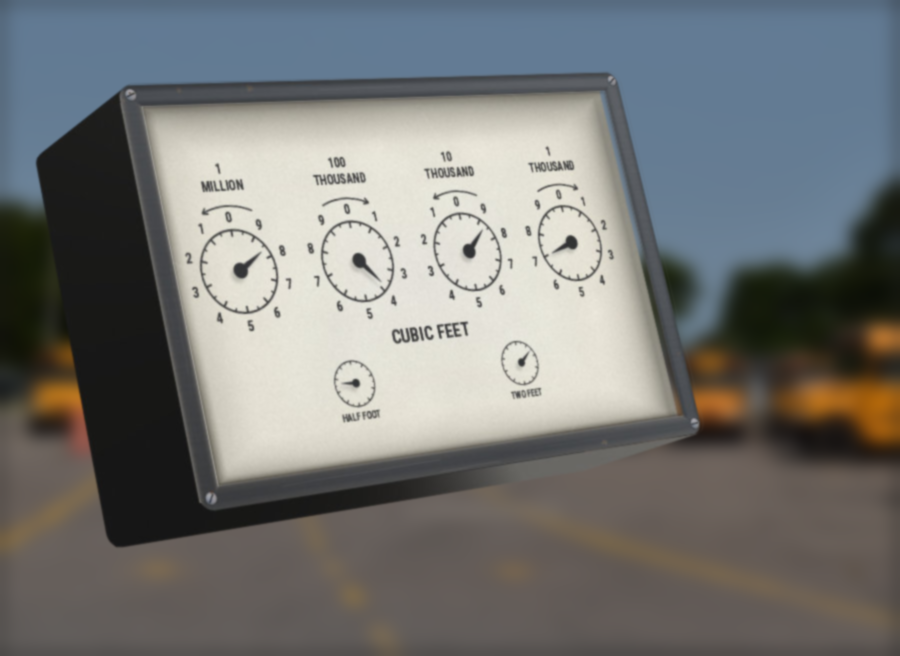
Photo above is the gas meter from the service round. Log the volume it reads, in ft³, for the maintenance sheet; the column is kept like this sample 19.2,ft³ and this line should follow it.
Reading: 838700,ft³
